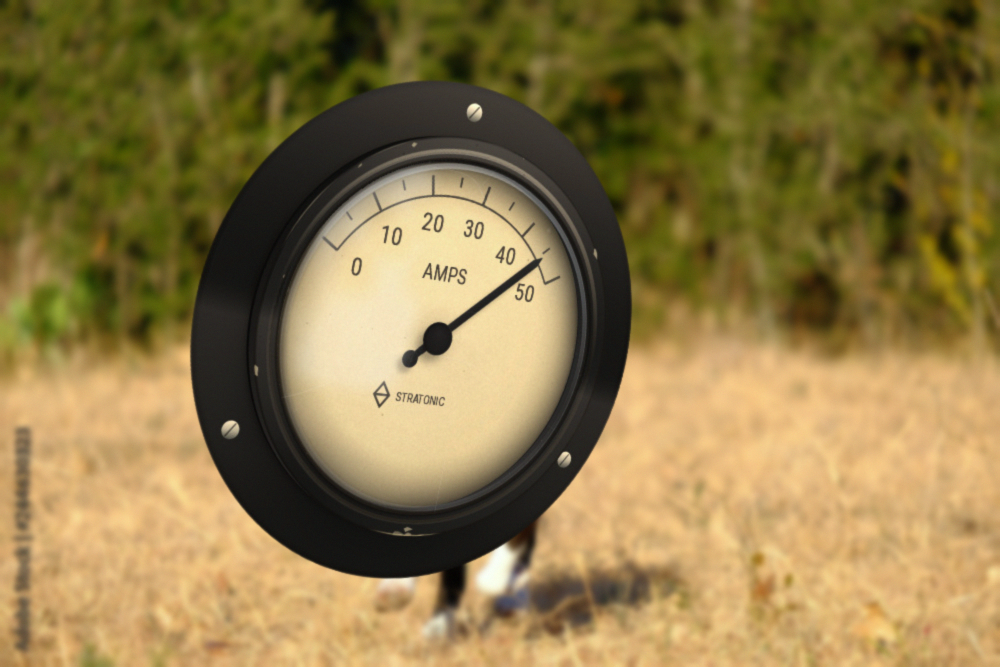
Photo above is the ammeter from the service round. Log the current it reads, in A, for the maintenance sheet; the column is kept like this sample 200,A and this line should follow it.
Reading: 45,A
